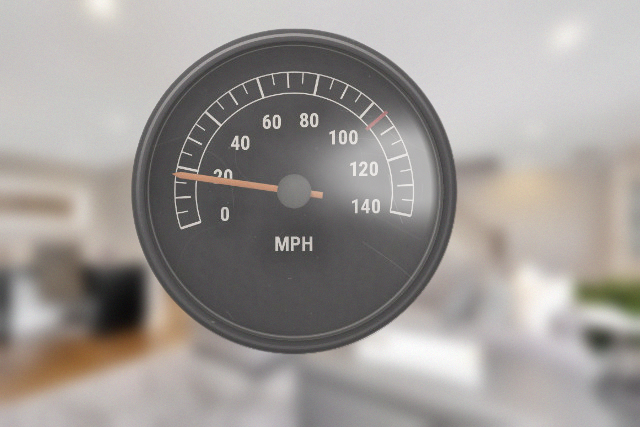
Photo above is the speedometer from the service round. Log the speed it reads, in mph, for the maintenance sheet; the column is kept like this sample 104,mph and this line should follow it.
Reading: 17.5,mph
